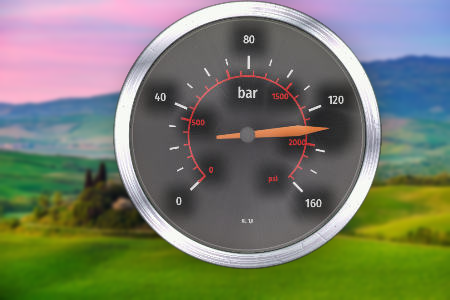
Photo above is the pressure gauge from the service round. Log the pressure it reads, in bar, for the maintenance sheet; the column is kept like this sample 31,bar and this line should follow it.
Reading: 130,bar
